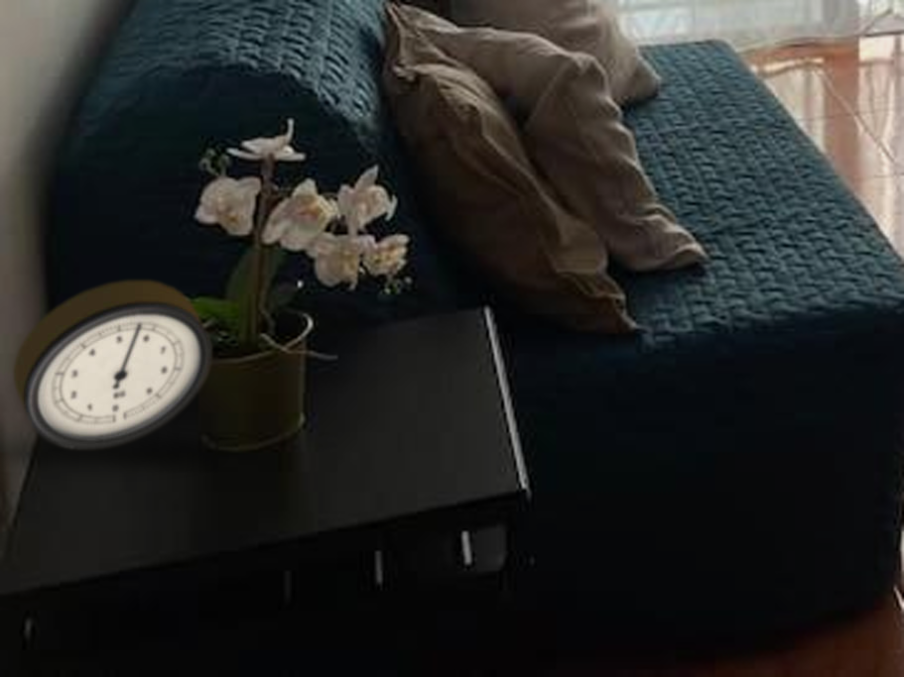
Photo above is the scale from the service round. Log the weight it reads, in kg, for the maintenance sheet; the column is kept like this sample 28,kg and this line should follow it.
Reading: 5.5,kg
